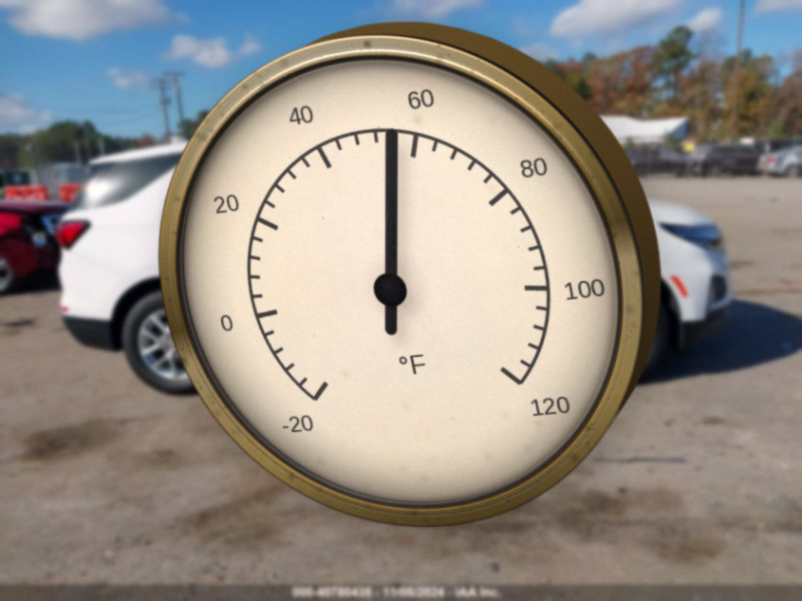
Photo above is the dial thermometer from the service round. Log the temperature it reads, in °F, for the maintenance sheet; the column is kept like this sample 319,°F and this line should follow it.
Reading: 56,°F
